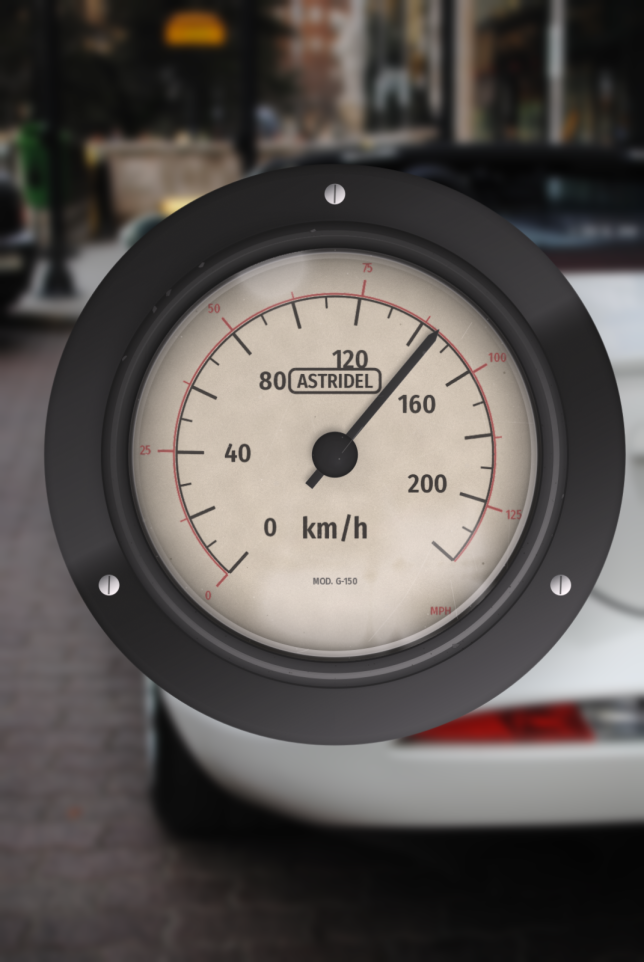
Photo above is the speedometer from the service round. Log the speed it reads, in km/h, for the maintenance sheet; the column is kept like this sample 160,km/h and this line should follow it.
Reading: 145,km/h
